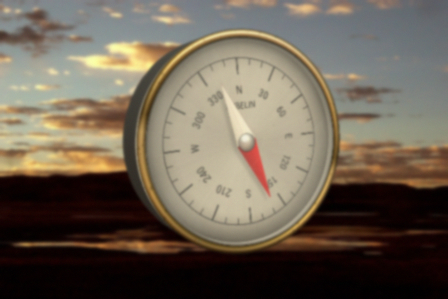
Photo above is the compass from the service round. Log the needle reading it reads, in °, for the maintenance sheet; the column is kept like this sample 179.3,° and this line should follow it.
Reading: 160,°
